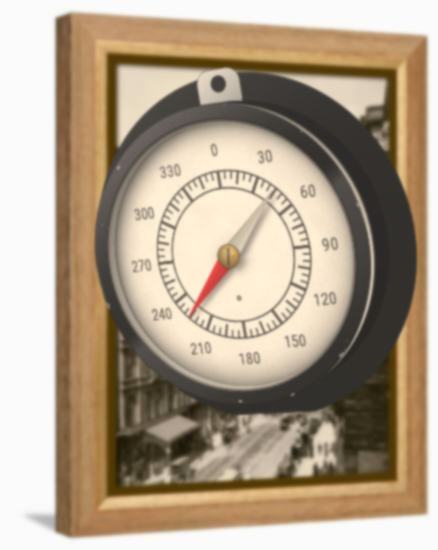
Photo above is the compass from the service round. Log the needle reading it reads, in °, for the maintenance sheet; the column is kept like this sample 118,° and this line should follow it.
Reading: 225,°
